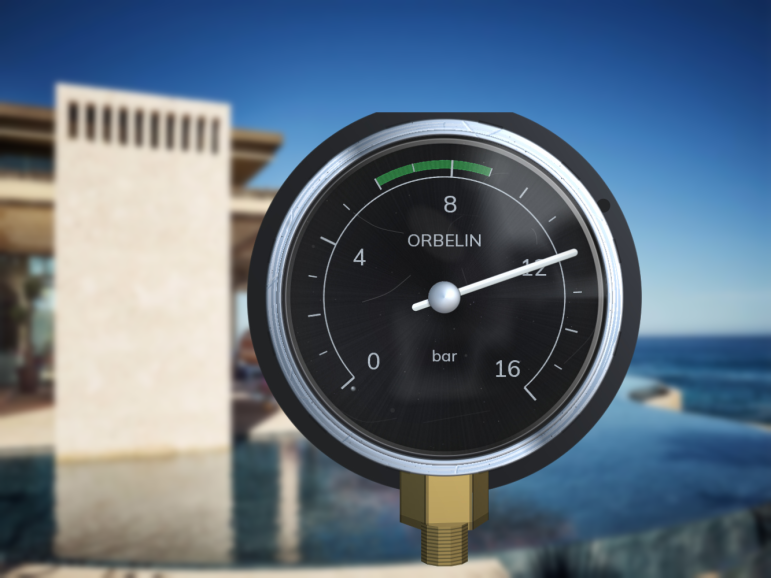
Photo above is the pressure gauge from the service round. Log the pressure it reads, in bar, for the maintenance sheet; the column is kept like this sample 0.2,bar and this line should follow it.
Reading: 12,bar
